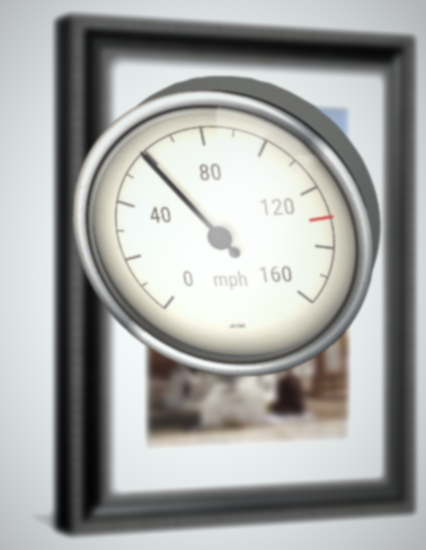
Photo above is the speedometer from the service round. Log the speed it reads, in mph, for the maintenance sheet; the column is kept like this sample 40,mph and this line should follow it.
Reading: 60,mph
